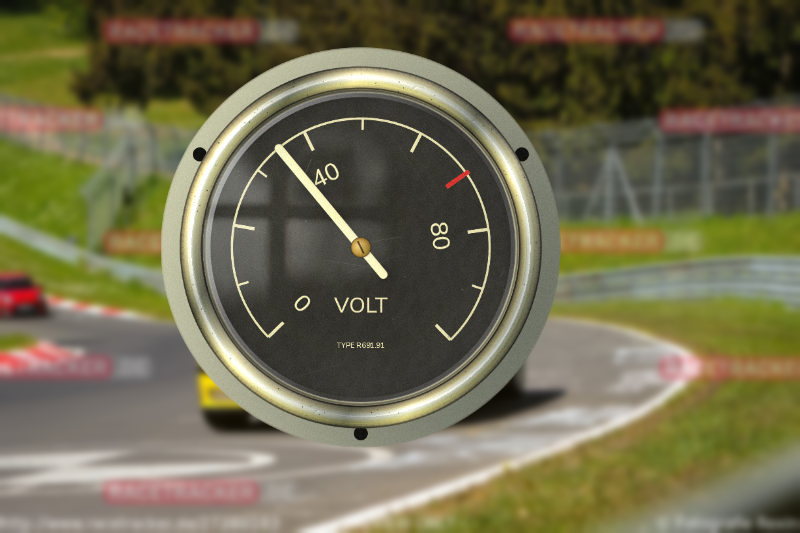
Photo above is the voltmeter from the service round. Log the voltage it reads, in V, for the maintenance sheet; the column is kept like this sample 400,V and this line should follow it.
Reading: 35,V
